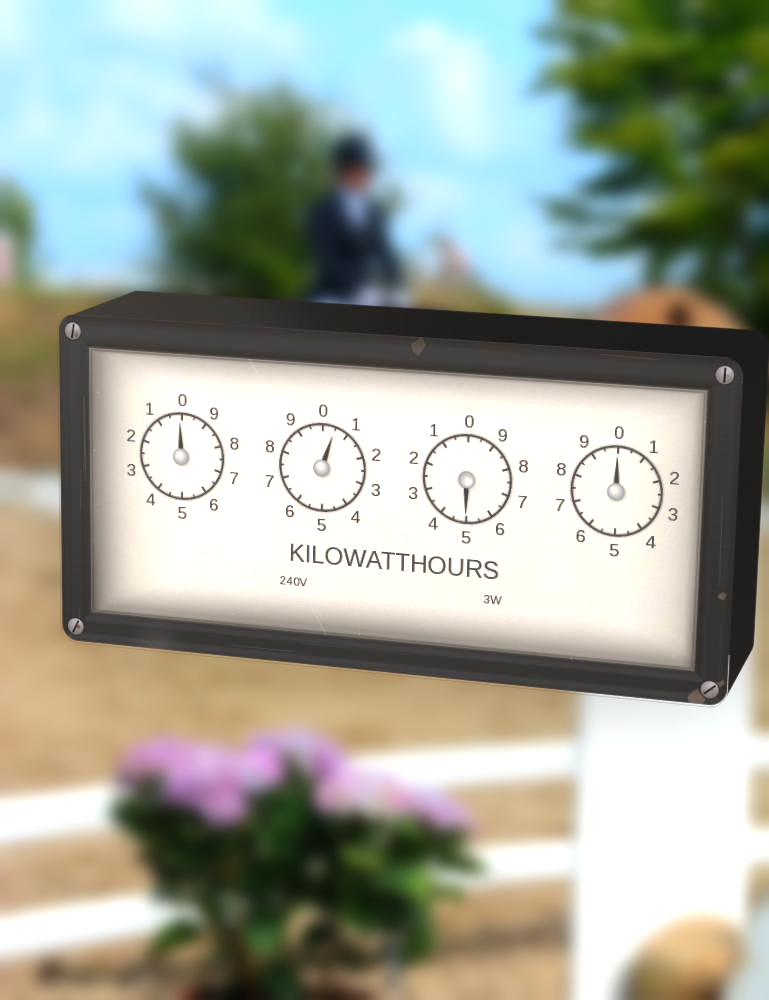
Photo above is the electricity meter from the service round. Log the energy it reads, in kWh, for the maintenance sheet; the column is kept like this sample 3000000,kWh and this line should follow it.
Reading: 50,kWh
